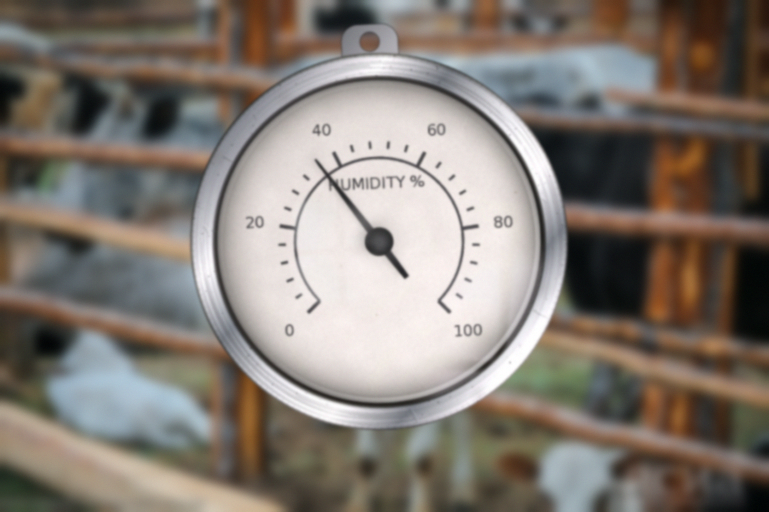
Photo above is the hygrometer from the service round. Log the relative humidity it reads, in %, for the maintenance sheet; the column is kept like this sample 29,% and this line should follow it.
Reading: 36,%
